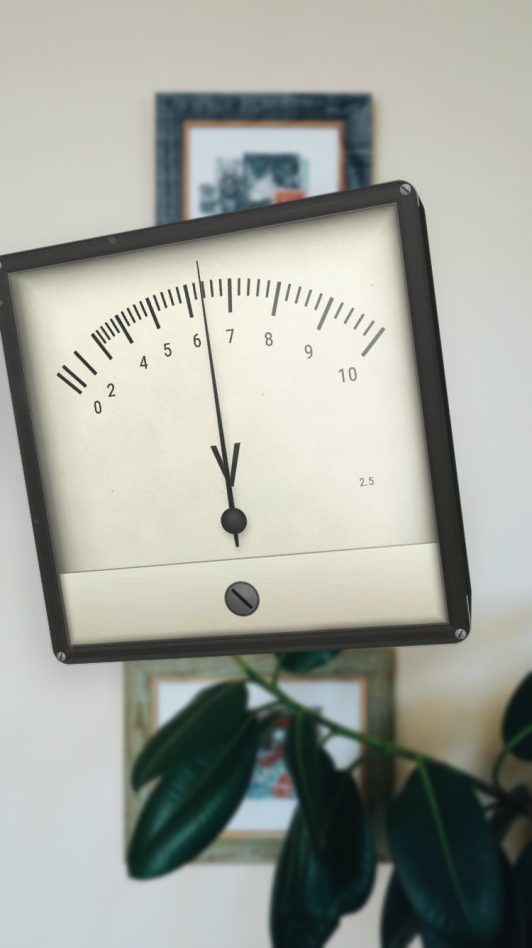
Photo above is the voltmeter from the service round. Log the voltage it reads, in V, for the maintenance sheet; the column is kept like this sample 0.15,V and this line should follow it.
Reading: 6.4,V
